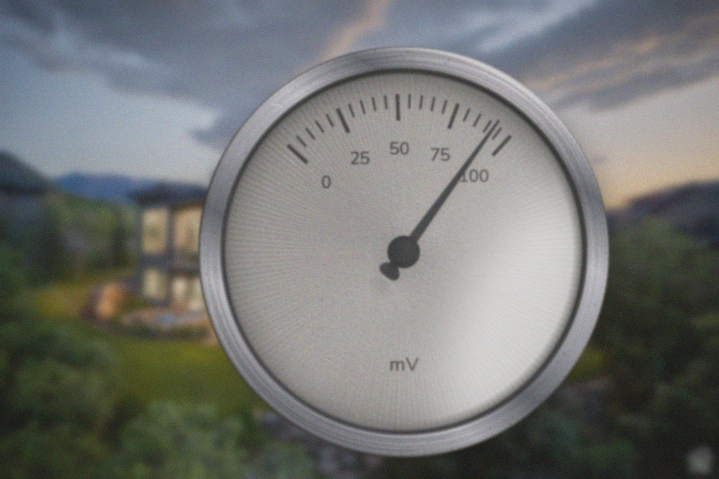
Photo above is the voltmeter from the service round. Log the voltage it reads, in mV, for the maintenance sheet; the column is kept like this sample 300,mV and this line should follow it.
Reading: 92.5,mV
